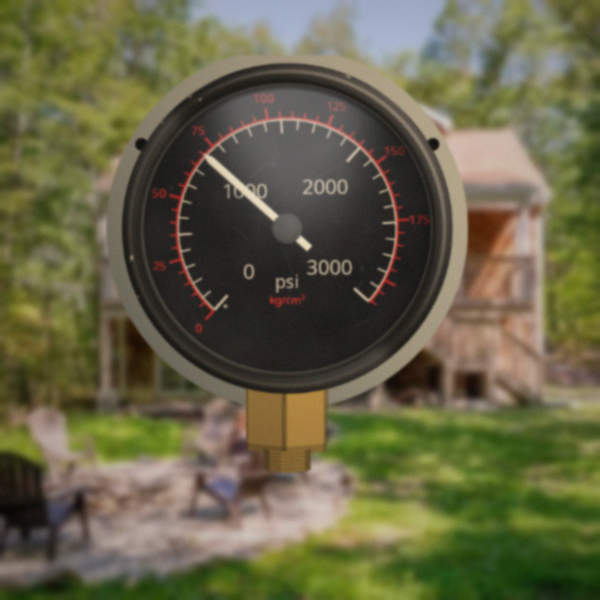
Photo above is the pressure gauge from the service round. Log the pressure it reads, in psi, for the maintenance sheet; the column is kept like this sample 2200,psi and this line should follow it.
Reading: 1000,psi
